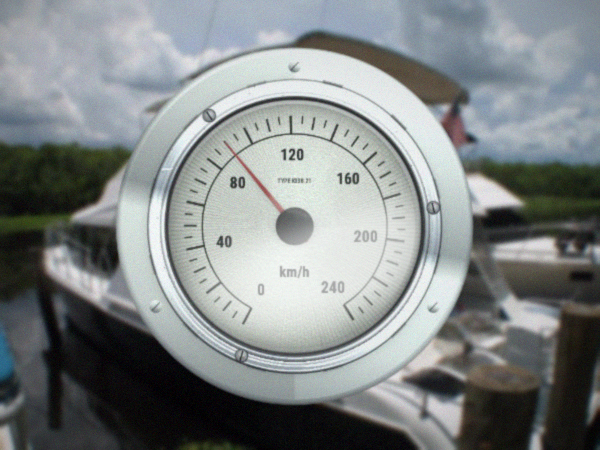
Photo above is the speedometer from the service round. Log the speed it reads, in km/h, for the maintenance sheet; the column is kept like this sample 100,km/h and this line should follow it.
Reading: 90,km/h
